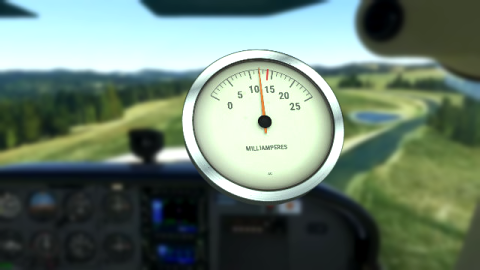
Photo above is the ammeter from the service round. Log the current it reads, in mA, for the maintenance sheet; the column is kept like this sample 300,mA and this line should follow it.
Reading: 12,mA
